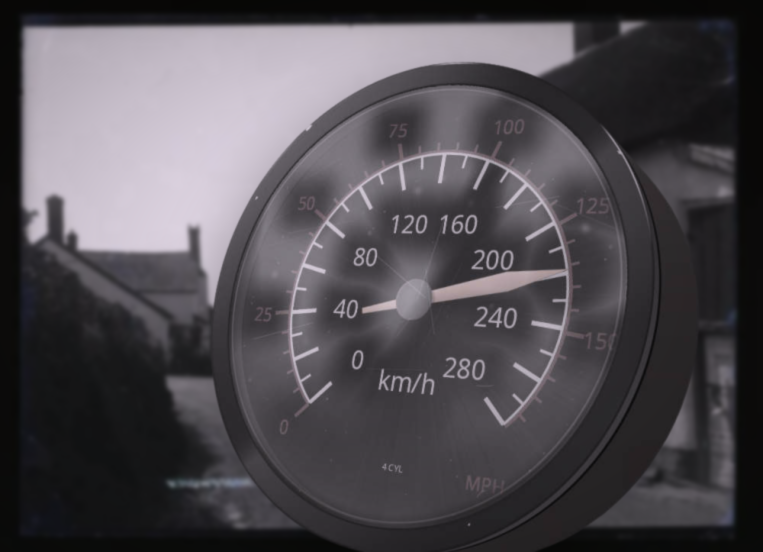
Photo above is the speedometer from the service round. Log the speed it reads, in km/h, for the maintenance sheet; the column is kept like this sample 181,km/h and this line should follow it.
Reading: 220,km/h
